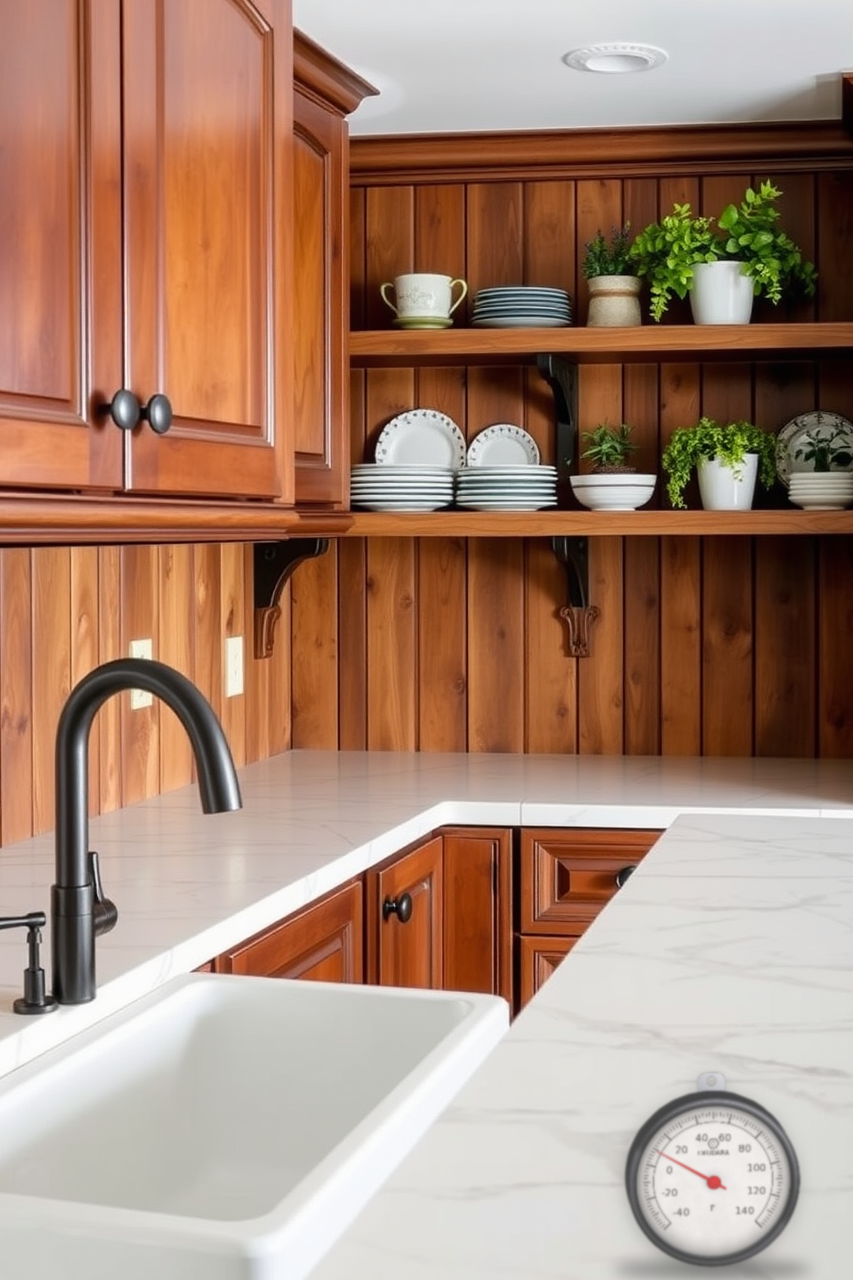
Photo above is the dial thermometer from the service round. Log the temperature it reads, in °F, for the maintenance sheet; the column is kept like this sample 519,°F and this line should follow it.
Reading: 10,°F
